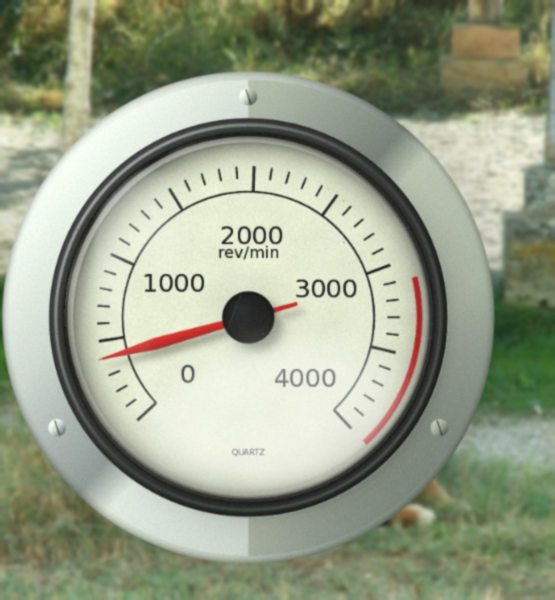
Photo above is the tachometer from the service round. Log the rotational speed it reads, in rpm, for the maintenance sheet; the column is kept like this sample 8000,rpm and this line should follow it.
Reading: 400,rpm
